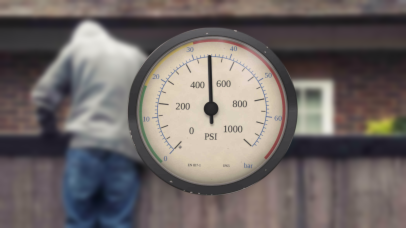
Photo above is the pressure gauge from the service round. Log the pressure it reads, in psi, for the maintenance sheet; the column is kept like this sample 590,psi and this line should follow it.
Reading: 500,psi
